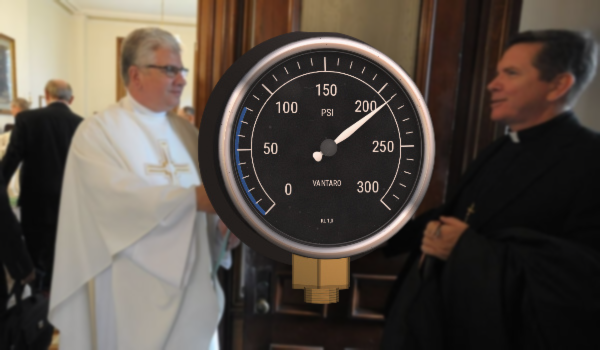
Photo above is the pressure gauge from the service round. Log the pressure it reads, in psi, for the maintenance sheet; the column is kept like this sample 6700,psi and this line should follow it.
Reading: 210,psi
